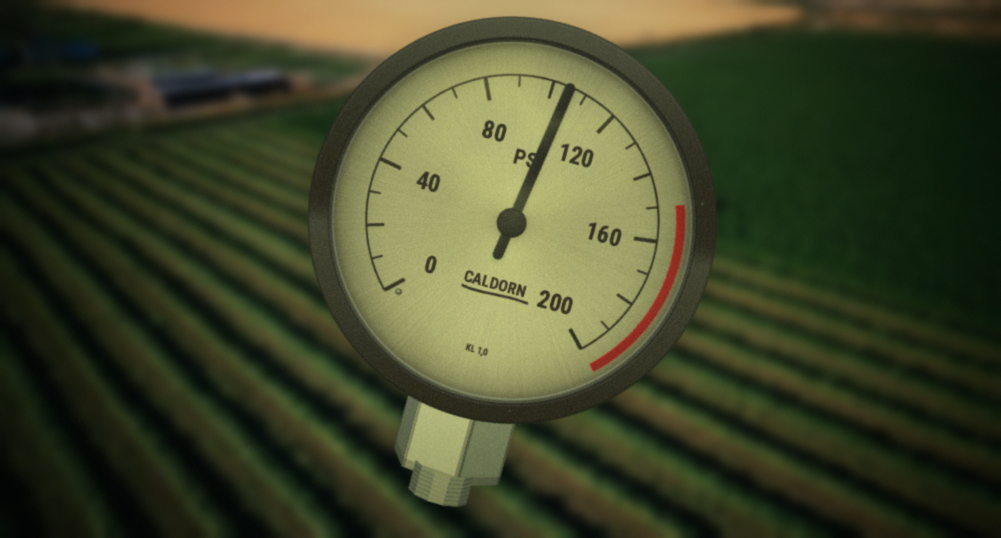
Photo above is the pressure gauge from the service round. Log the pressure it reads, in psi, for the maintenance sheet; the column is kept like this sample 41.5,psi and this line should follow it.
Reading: 105,psi
